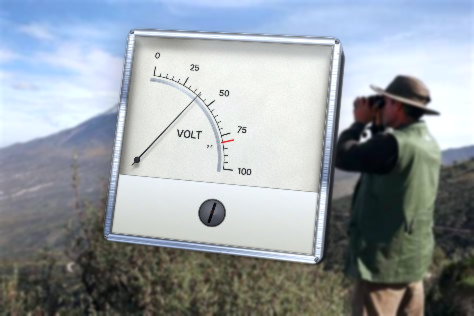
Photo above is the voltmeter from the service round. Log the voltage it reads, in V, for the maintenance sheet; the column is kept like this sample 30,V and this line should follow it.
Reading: 40,V
